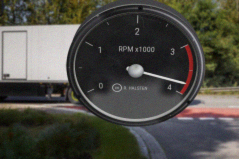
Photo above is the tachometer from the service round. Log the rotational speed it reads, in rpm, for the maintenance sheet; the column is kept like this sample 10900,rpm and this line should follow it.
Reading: 3750,rpm
